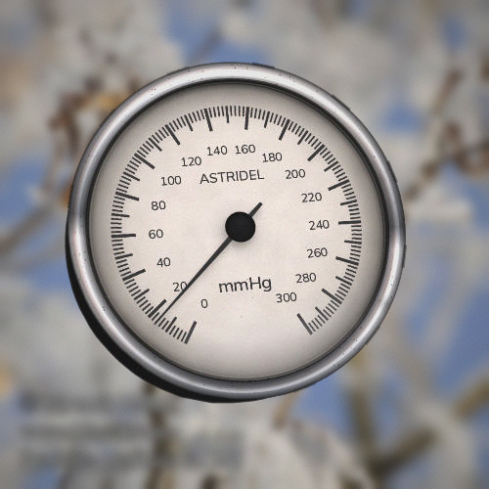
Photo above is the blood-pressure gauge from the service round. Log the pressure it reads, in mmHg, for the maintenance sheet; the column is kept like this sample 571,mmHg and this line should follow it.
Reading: 16,mmHg
